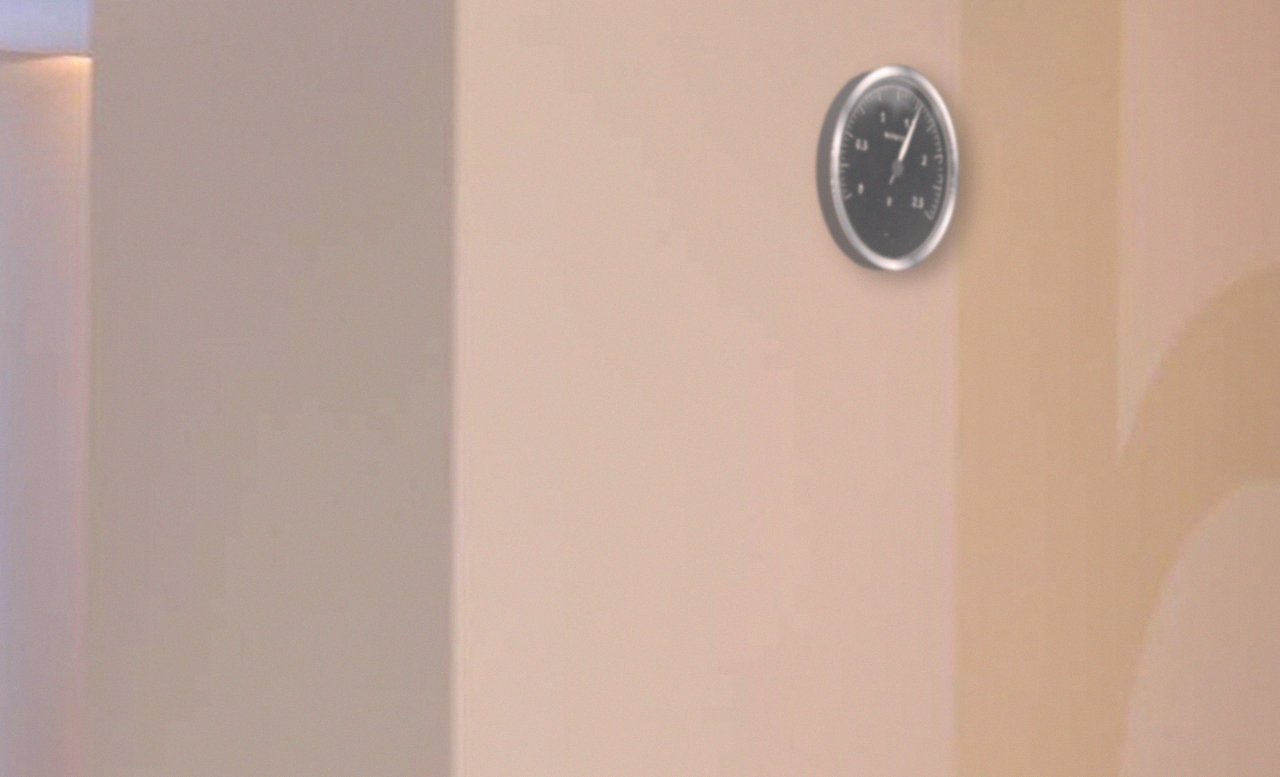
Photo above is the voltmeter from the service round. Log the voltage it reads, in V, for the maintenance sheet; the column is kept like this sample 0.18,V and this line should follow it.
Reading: 1.5,V
